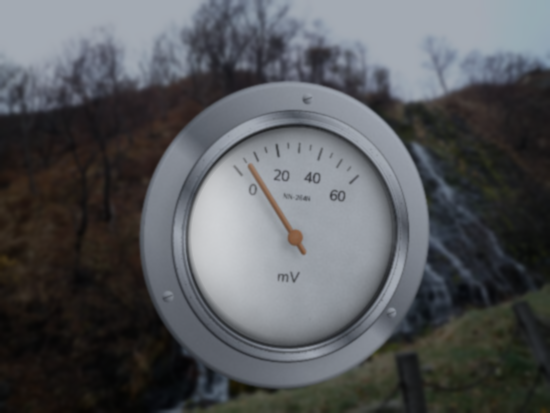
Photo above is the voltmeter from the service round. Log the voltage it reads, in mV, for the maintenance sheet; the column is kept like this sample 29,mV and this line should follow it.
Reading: 5,mV
